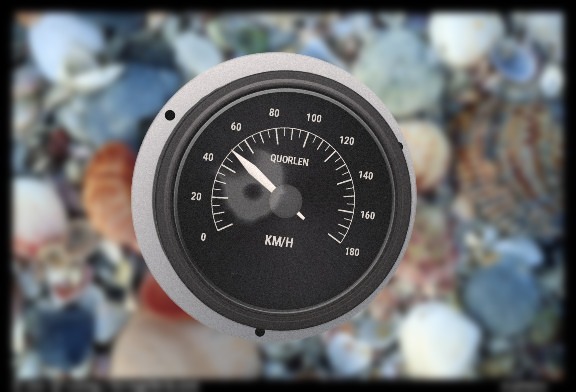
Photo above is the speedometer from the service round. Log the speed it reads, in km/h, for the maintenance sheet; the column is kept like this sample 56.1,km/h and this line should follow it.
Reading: 50,km/h
